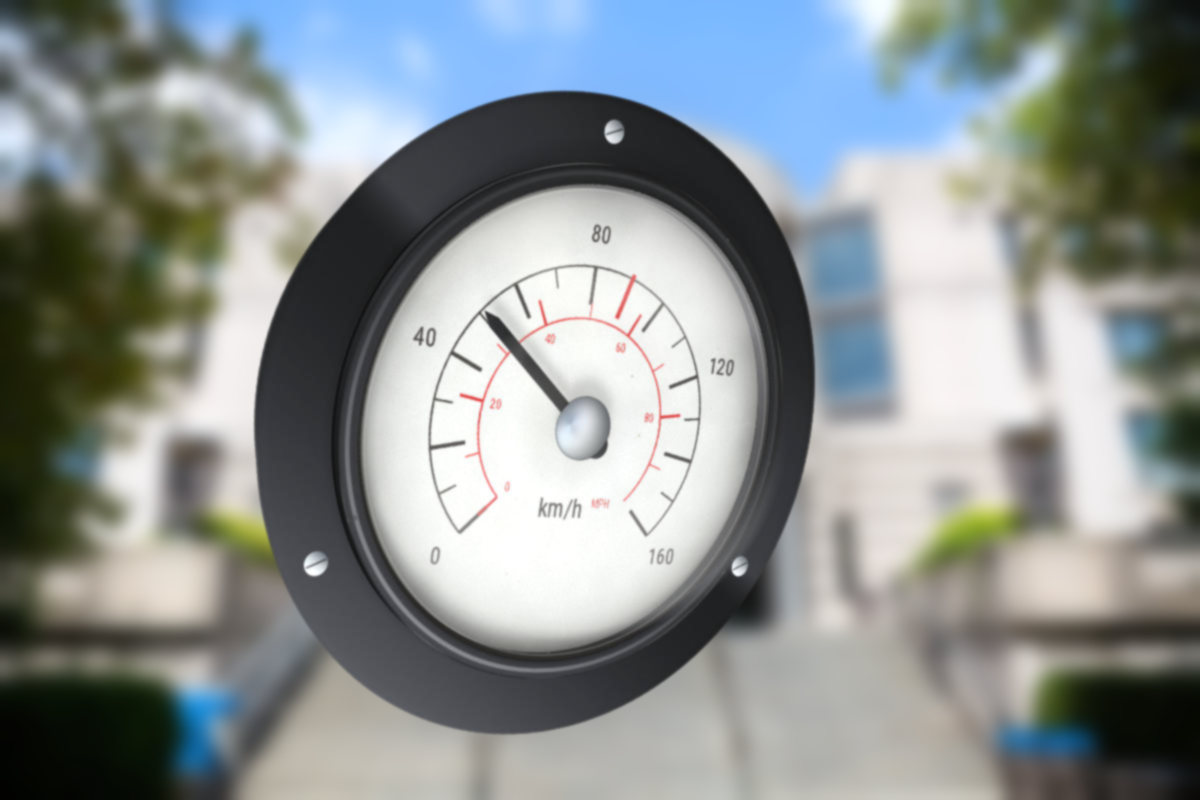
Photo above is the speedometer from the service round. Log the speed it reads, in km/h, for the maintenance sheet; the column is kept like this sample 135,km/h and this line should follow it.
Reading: 50,km/h
